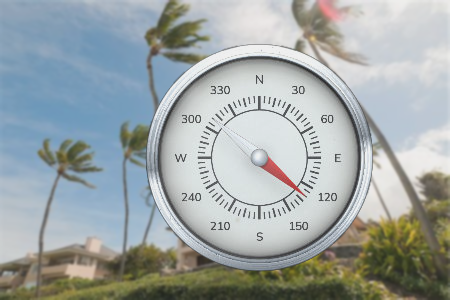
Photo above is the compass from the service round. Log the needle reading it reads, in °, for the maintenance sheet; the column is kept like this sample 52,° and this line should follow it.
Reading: 130,°
